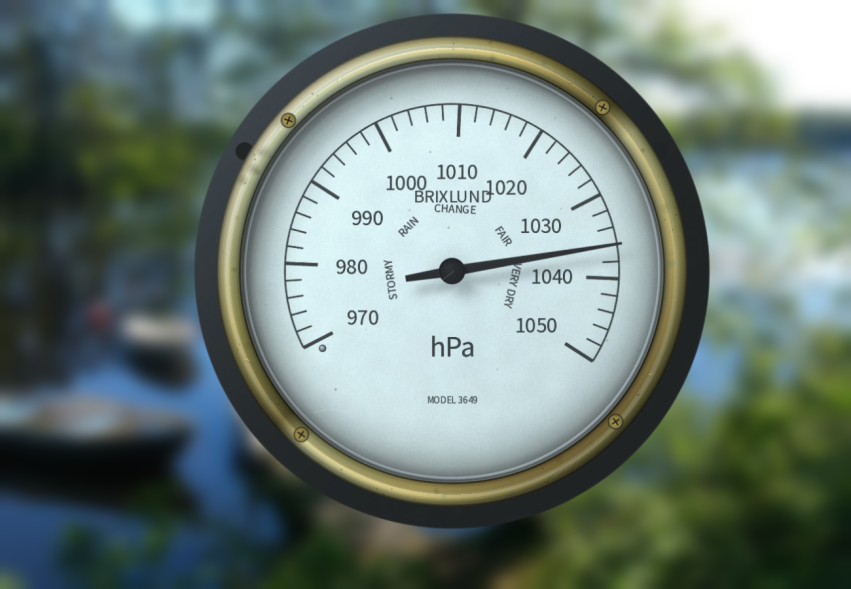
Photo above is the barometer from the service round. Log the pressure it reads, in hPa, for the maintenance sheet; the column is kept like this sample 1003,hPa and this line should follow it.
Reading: 1036,hPa
